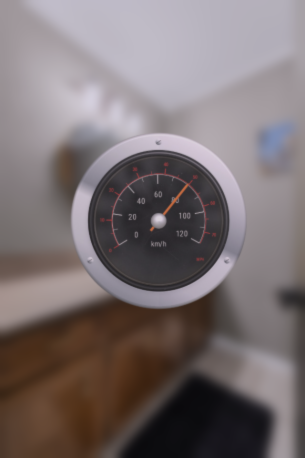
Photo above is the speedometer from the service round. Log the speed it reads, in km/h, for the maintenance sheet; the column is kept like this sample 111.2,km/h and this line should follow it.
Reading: 80,km/h
